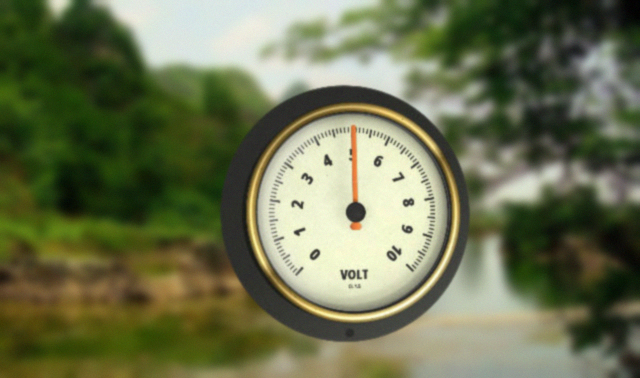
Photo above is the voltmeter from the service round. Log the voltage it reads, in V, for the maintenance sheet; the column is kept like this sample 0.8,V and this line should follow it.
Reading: 5,V
